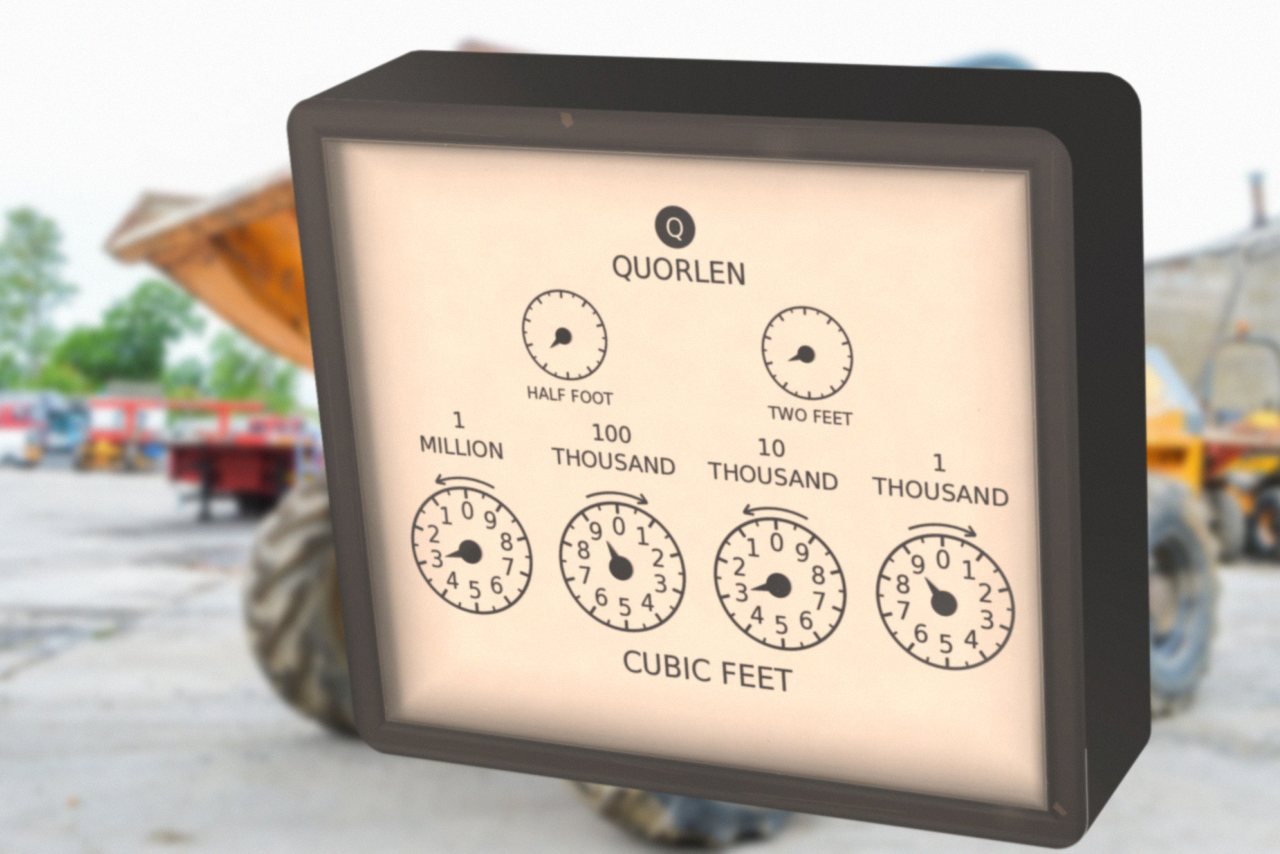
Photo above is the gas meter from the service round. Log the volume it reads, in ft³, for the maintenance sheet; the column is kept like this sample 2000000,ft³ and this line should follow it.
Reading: 292900,ft³
